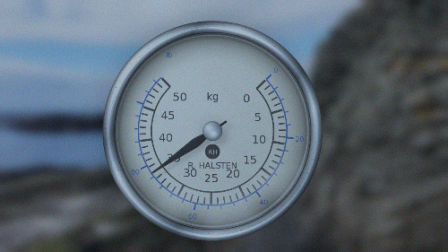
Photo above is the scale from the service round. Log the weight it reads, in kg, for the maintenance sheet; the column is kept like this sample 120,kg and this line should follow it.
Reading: 35,kg
